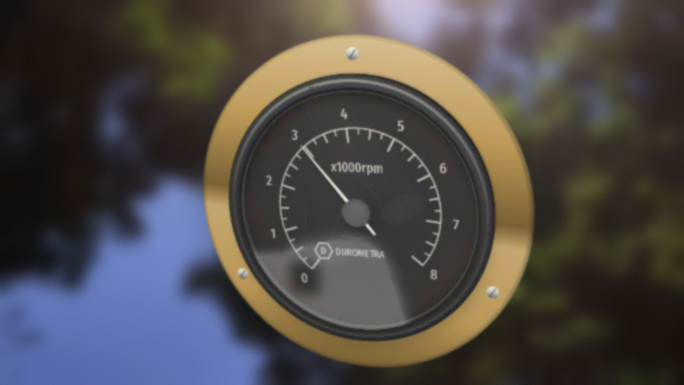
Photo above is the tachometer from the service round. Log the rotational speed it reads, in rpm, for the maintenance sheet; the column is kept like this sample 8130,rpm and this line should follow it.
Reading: 3000,rpm
